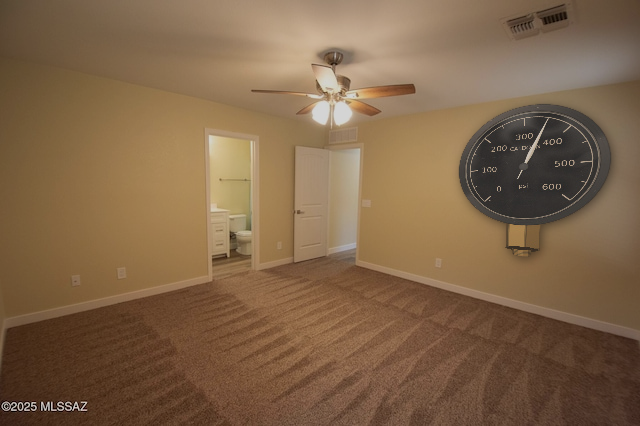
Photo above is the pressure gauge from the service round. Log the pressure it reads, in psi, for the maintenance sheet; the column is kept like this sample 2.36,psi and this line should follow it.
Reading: 350,psi
